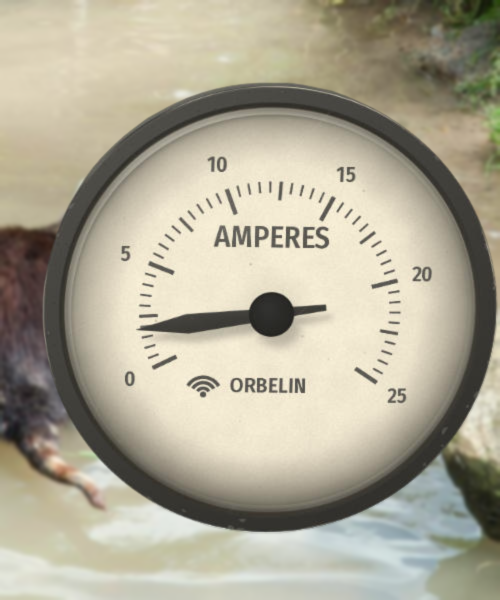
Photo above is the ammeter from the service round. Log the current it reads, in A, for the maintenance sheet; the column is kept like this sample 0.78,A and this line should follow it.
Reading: 2,A
